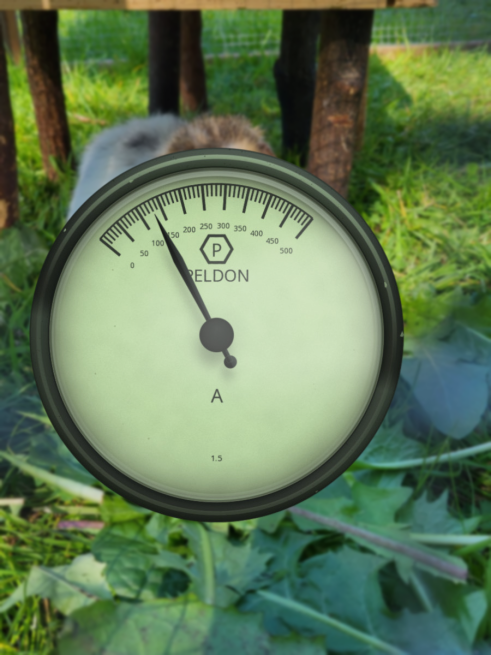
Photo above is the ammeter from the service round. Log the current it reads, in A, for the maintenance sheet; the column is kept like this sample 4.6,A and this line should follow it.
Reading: 130,A
